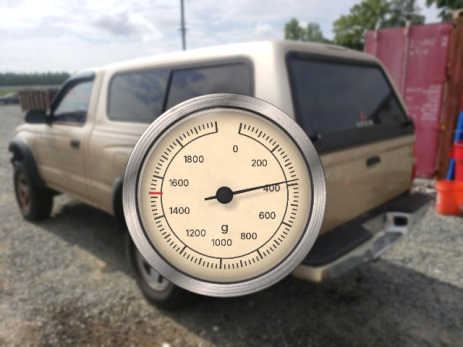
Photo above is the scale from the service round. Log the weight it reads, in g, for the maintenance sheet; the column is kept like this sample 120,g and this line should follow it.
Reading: 380,g
